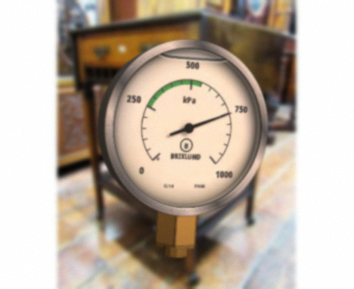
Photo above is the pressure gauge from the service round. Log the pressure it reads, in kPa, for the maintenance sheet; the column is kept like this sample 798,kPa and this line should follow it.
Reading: 750,kPa
